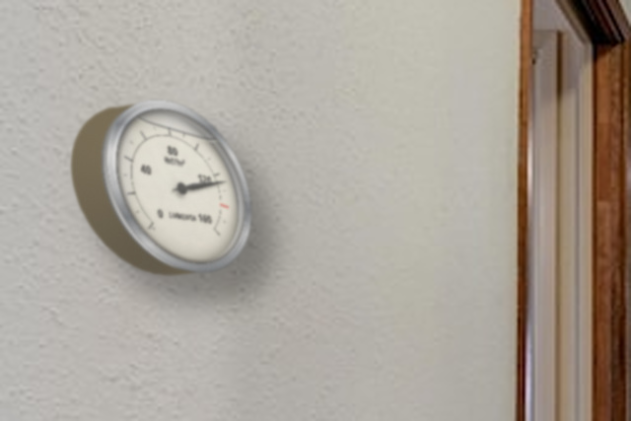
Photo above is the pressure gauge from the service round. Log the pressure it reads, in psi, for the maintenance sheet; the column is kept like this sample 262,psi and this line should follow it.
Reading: 125,psi
